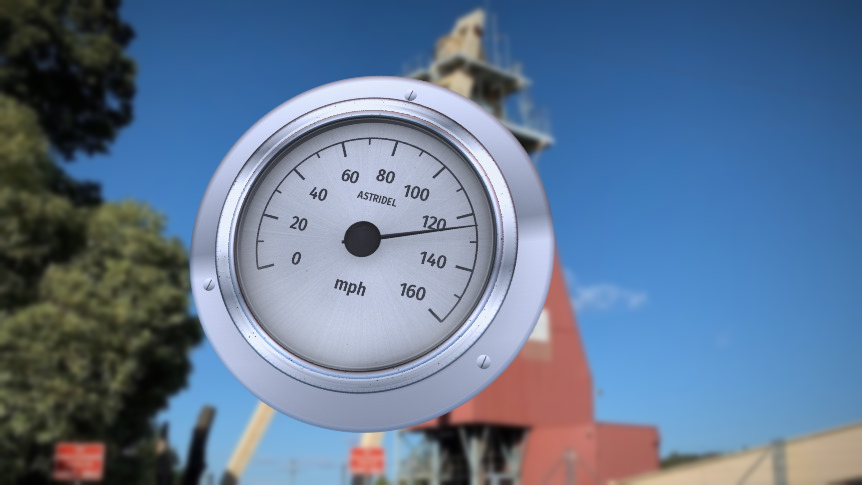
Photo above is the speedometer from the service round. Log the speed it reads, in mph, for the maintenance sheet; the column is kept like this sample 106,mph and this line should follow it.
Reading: 125,mph
